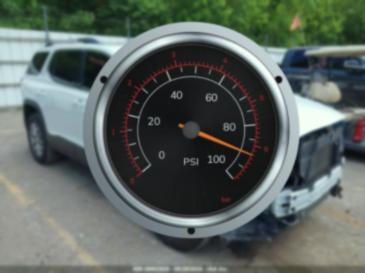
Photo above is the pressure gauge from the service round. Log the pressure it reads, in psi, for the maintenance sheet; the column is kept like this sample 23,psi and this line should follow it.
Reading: 90,psi
